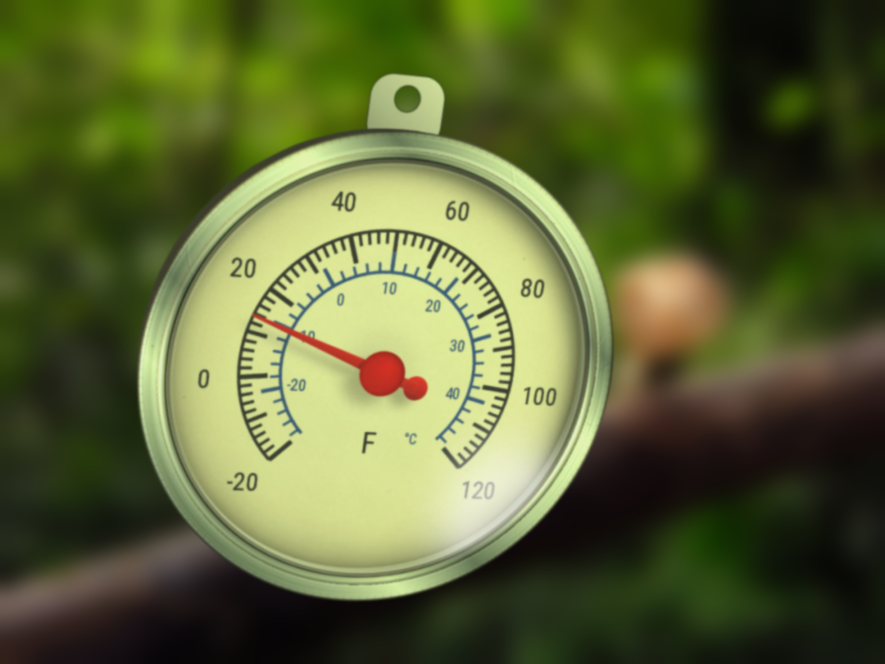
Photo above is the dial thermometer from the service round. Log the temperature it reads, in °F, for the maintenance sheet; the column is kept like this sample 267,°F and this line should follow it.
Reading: 14,°F
